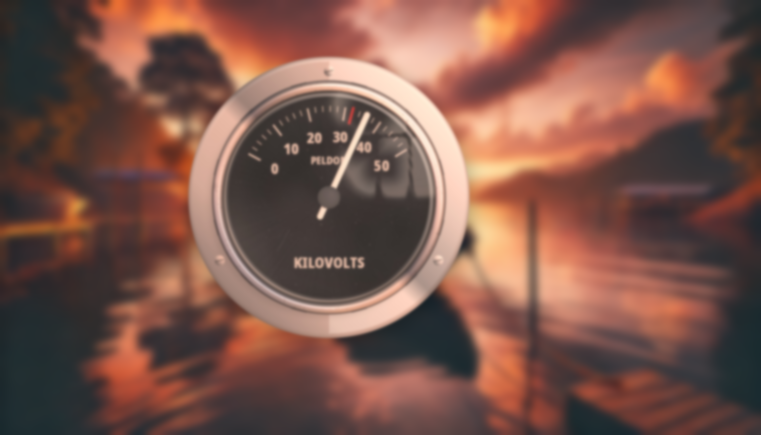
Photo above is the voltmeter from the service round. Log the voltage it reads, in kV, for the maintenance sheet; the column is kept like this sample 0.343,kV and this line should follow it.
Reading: 36,kV
